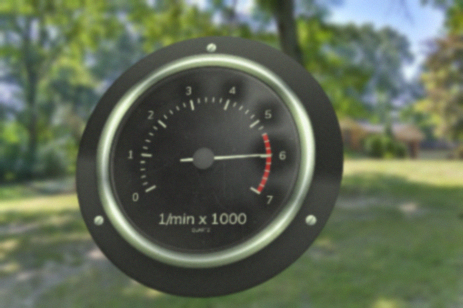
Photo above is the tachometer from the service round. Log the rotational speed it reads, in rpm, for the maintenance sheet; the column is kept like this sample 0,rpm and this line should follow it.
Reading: 6000,rpm
